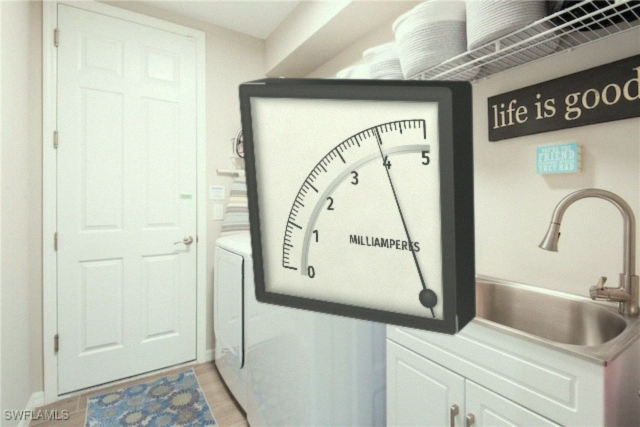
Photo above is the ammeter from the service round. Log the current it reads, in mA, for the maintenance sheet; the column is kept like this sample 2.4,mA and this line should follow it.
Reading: 4,mA
